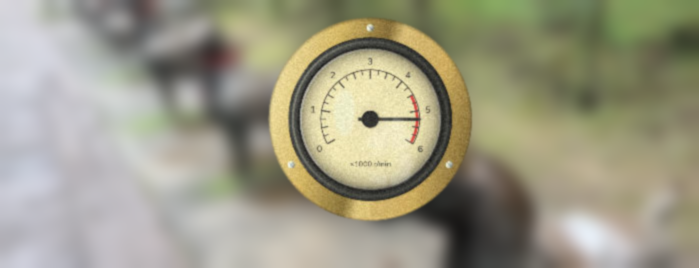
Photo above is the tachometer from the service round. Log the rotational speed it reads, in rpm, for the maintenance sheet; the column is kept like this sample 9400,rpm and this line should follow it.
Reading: 5250,rpm
